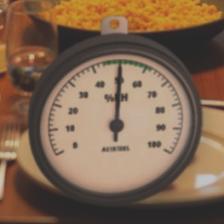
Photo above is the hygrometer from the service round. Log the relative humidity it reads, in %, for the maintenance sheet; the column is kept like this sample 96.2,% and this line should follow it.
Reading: 50,%
